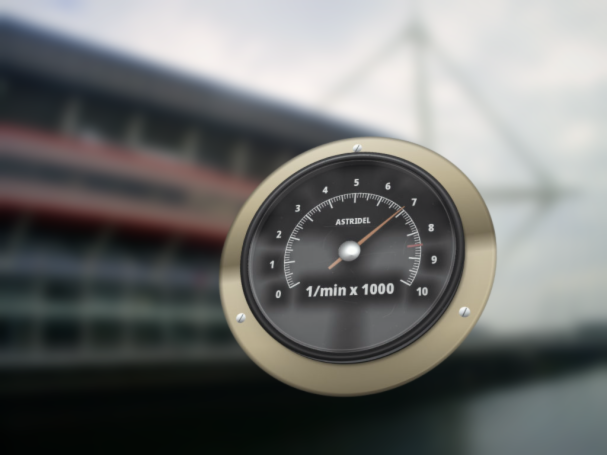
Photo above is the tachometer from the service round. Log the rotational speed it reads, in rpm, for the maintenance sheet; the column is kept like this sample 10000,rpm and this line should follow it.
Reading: 7000,rpm
